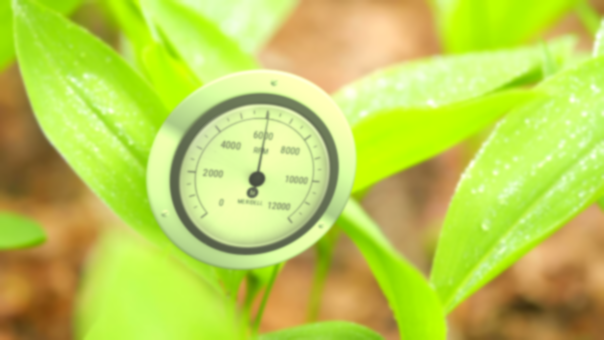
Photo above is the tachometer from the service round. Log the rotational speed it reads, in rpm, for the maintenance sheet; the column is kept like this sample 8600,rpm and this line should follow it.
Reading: 6000,rpm
